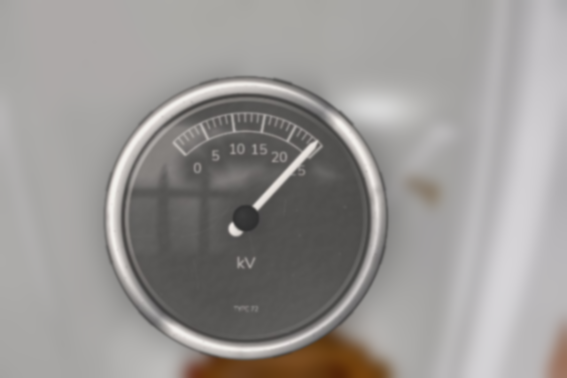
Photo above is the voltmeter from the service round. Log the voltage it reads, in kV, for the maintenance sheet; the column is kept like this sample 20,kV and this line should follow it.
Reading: 24,kV
